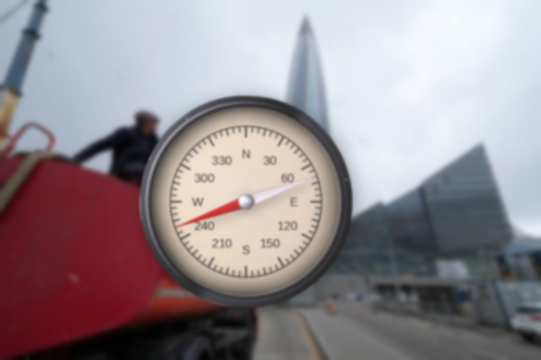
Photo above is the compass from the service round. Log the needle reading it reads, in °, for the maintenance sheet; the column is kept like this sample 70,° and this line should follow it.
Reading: 250,°
